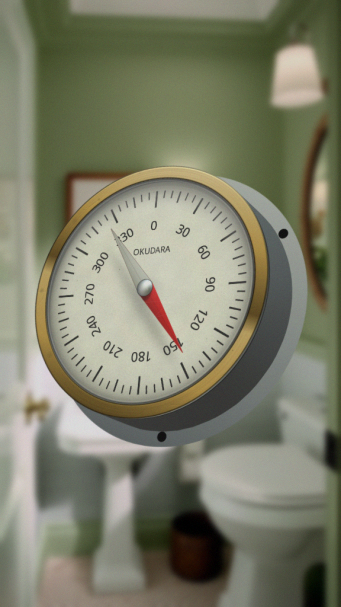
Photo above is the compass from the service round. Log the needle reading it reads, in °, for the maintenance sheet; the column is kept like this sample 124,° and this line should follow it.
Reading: 145,°
